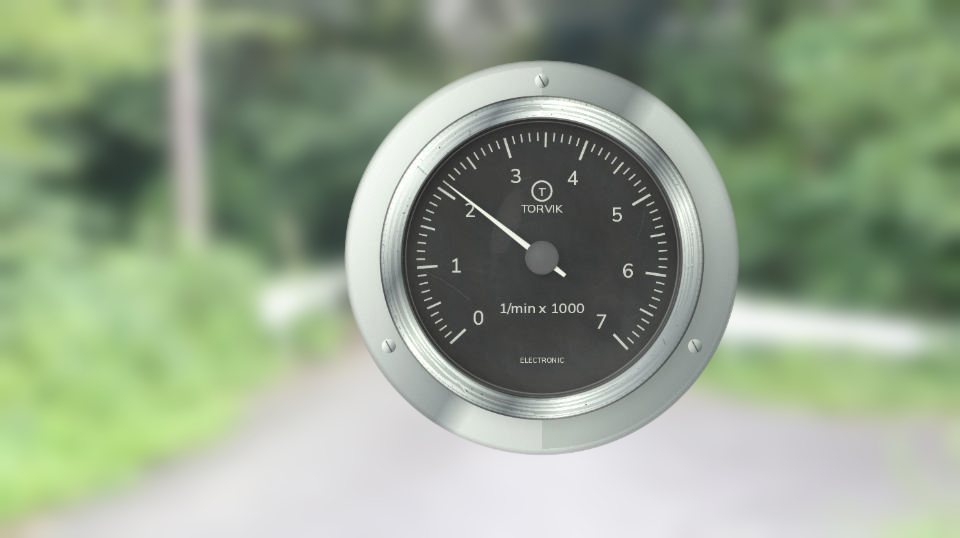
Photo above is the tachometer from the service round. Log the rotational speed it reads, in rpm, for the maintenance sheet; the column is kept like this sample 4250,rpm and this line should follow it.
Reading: 2100,rpm
